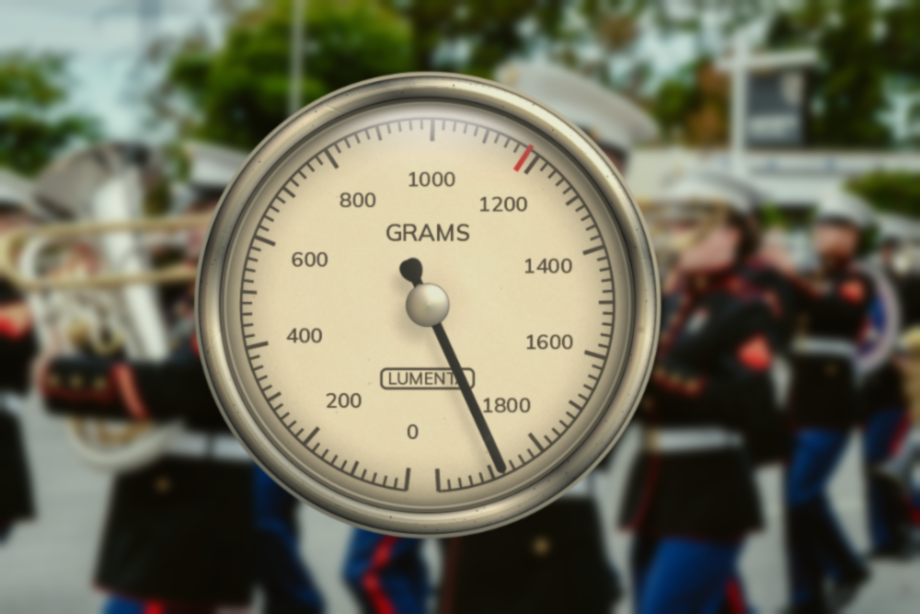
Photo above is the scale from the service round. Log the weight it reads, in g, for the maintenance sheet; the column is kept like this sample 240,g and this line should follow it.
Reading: 1880,g
